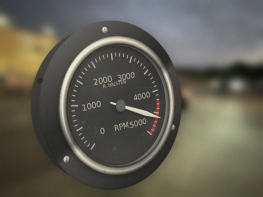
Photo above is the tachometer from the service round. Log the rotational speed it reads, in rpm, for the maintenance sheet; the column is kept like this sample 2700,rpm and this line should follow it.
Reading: 4600,rpm
